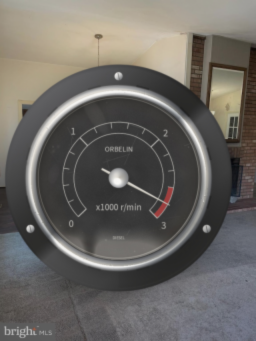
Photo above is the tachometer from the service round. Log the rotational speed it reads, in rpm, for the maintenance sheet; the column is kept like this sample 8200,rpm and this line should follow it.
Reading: 2800,rpm
